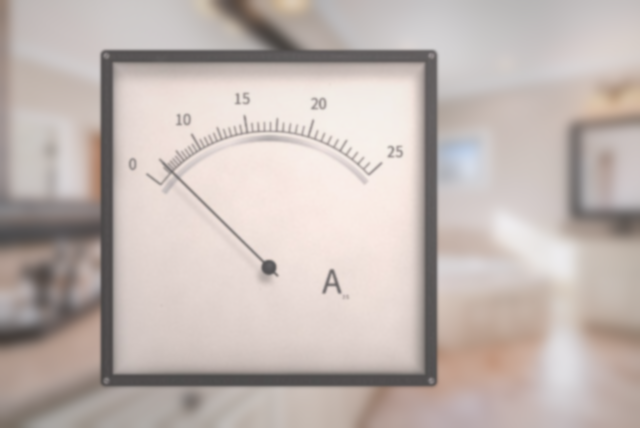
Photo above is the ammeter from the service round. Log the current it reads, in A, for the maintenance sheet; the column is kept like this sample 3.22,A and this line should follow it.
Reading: 5,A
